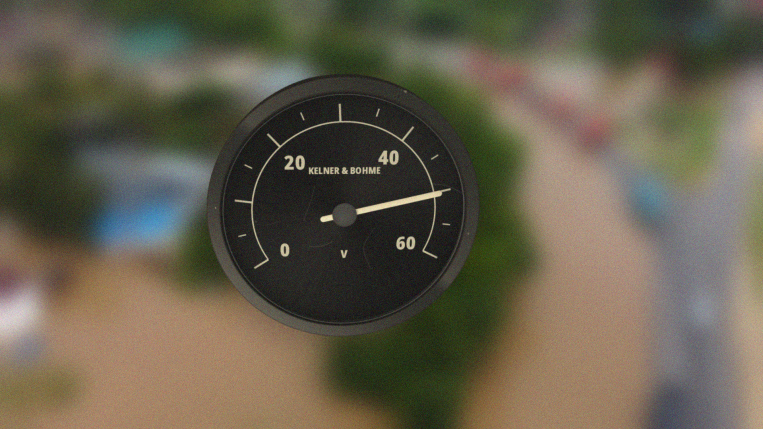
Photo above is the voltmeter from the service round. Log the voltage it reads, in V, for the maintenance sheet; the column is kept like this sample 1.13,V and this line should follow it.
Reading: 50,V
